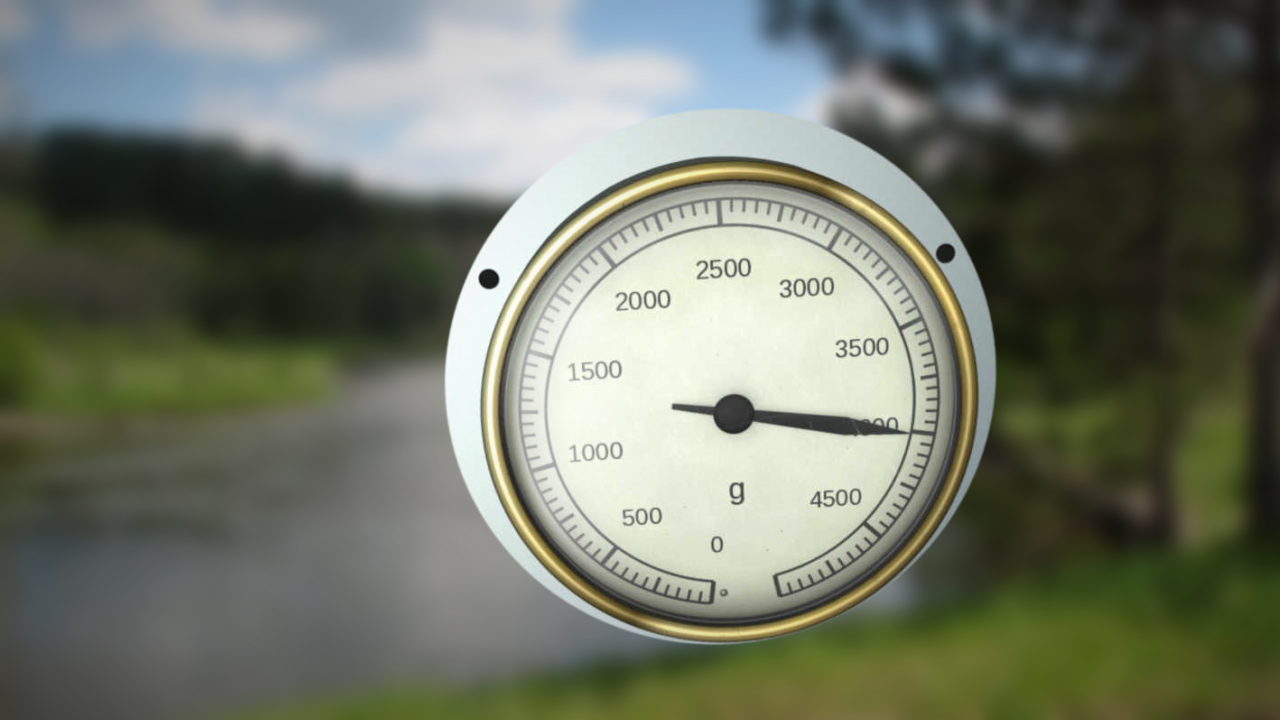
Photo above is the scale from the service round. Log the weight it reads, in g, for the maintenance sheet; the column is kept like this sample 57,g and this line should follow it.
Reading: 4000,g
